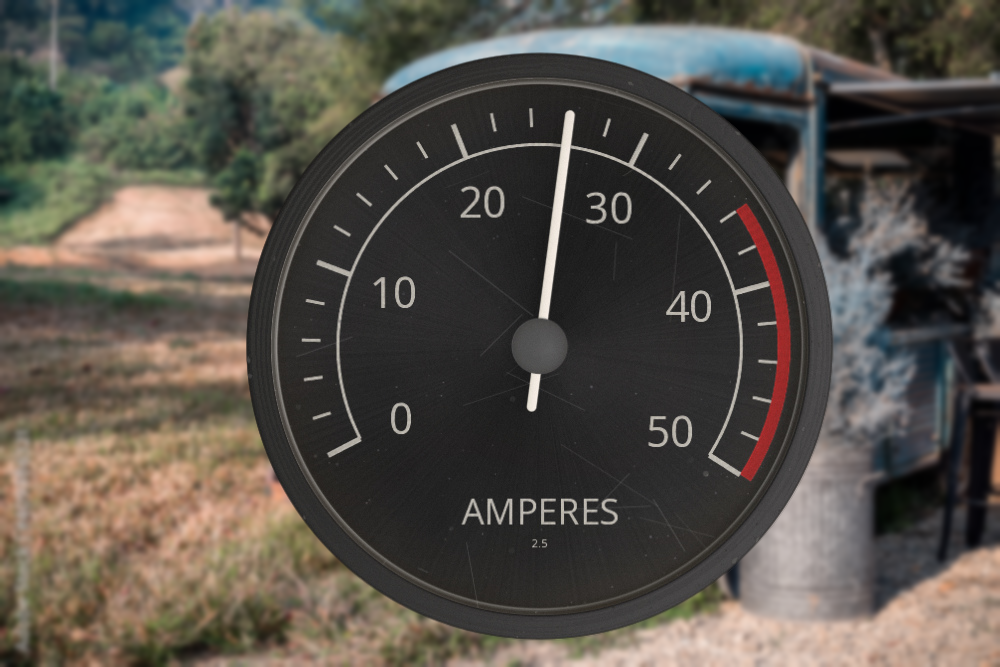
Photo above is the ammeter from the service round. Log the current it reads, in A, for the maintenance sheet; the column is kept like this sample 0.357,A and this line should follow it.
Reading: 26,A
